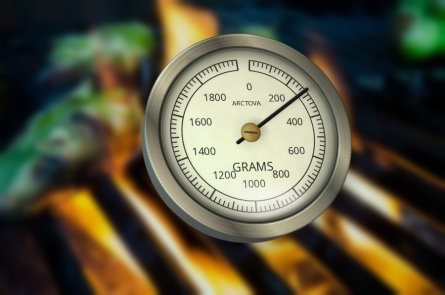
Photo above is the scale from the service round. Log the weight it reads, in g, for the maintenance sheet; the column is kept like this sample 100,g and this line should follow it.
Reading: 280,g
